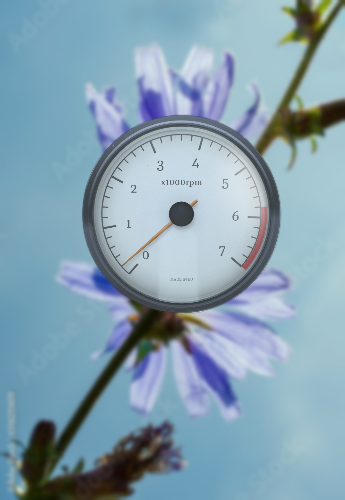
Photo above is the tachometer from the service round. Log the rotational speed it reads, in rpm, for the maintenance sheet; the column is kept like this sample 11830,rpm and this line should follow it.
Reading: 200,rpm
